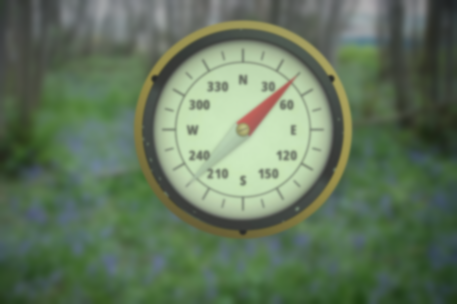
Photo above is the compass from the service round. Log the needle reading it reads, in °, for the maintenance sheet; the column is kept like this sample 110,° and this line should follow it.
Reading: 45,°
